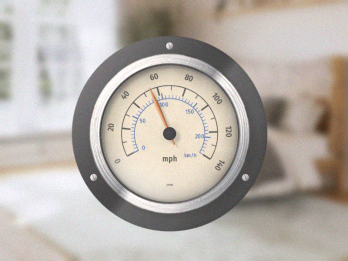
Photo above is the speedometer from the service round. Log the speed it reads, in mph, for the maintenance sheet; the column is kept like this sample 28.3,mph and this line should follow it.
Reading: 55,mph
